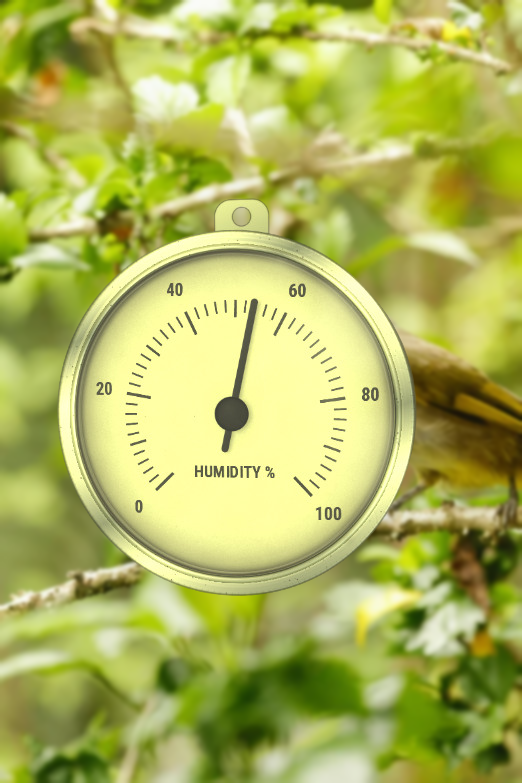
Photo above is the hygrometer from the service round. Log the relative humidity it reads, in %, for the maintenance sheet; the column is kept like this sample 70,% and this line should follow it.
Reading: 54,%
